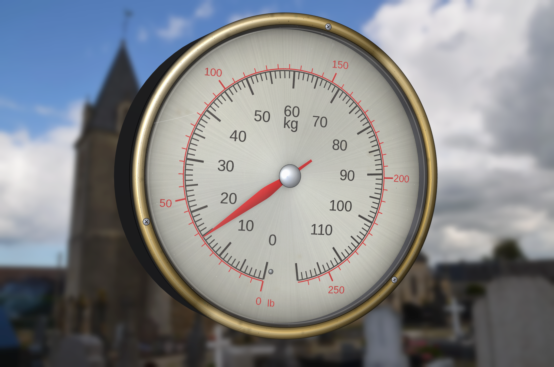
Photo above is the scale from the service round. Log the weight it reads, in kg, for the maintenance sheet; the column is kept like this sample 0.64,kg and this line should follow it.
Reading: 15,kg
